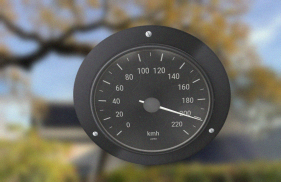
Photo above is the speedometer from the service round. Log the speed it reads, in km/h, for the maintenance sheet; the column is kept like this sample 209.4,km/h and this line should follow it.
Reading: 200,km/h
